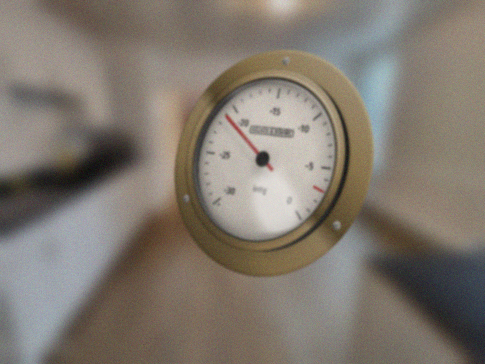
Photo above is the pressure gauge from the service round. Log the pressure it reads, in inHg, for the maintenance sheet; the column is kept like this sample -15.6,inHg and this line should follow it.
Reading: -21,inHg
